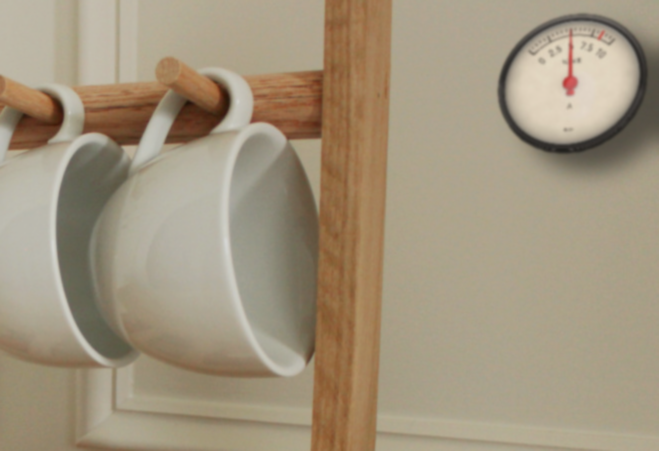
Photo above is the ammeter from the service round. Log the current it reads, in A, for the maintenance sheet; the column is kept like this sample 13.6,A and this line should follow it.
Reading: 5,A
